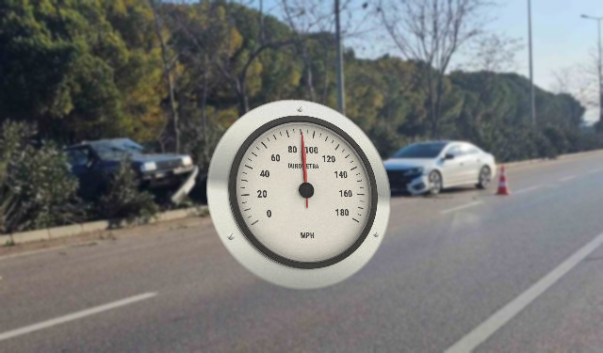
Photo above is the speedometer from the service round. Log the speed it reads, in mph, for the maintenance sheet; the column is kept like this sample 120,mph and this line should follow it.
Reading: 90,mph
